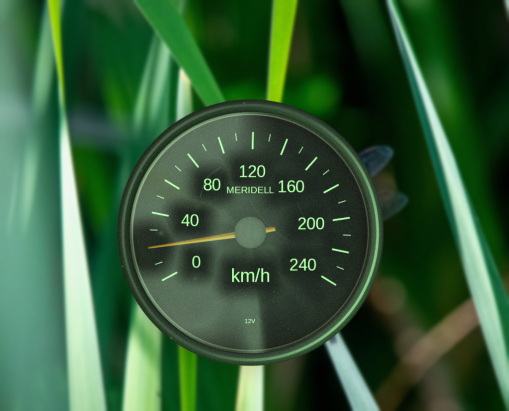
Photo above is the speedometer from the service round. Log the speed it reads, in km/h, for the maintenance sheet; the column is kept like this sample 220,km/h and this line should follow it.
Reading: 20,km/h
